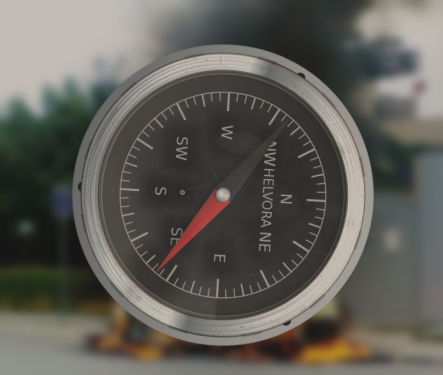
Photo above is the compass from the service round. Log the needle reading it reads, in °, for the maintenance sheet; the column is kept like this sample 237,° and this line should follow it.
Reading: 127.5,°
